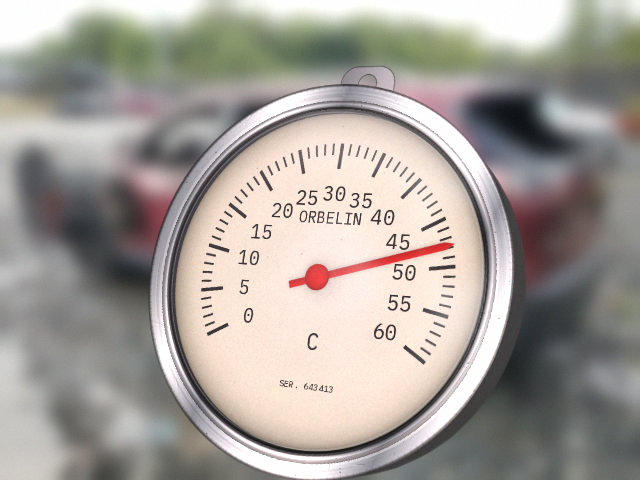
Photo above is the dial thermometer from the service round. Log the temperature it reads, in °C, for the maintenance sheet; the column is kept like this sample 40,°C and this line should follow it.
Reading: 48,°C
